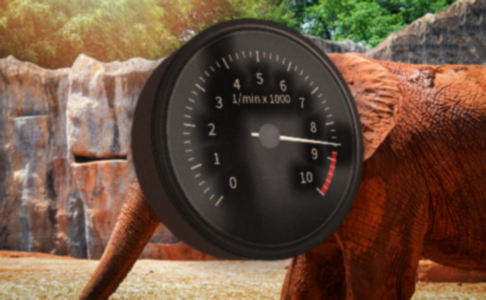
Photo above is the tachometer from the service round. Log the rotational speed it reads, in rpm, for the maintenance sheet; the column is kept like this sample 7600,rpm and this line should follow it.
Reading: 8600,rpm
